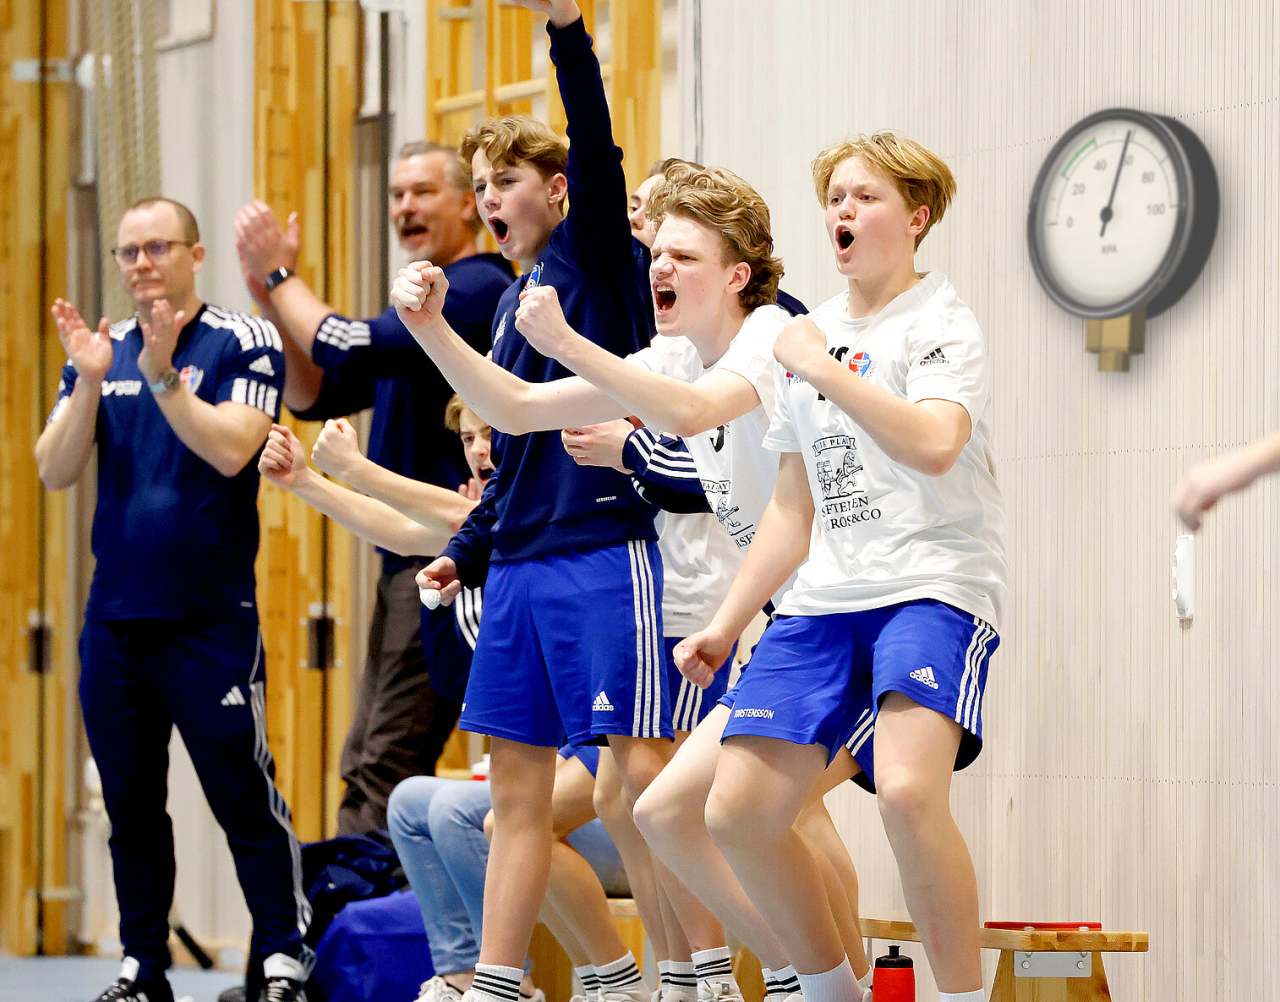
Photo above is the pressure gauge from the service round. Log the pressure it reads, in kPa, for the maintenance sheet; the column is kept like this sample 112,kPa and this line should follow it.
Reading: 60,kPa
